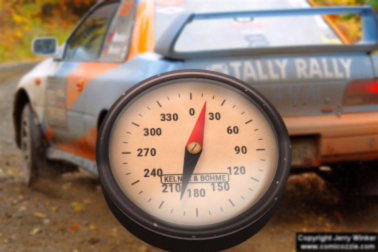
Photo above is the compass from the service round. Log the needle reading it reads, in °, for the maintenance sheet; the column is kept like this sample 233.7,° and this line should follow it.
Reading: 15,°
